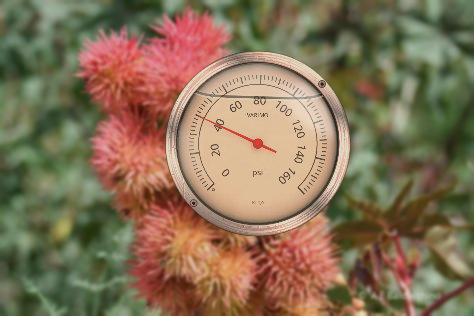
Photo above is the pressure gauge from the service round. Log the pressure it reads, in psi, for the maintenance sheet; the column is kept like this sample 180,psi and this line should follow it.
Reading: 40,psi
